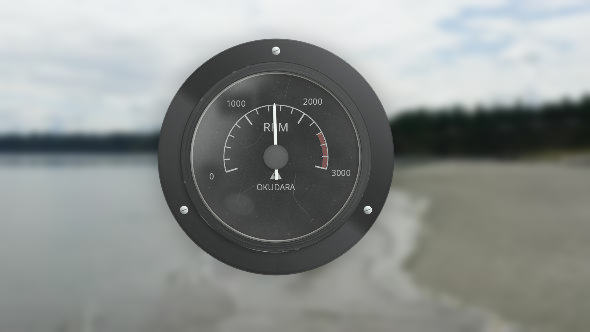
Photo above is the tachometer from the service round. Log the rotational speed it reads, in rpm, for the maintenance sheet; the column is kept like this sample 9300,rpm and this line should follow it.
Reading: 1500,rpm
